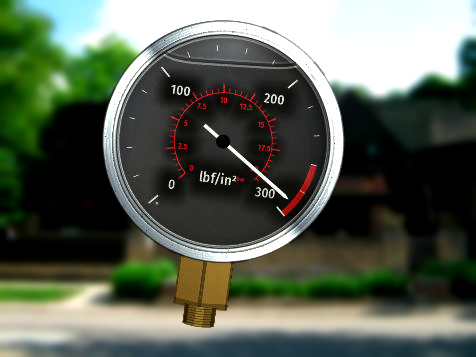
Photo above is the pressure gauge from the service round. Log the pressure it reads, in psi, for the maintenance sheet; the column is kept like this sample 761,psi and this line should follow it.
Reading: 290,psi
